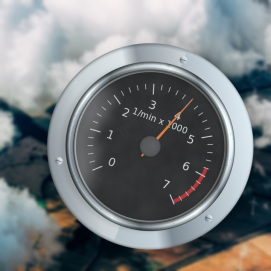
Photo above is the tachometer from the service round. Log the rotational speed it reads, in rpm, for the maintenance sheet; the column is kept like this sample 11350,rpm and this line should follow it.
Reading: 4000,rpm
